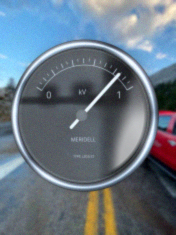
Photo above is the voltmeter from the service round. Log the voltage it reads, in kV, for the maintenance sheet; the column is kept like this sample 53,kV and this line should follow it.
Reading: 0.85,kV
